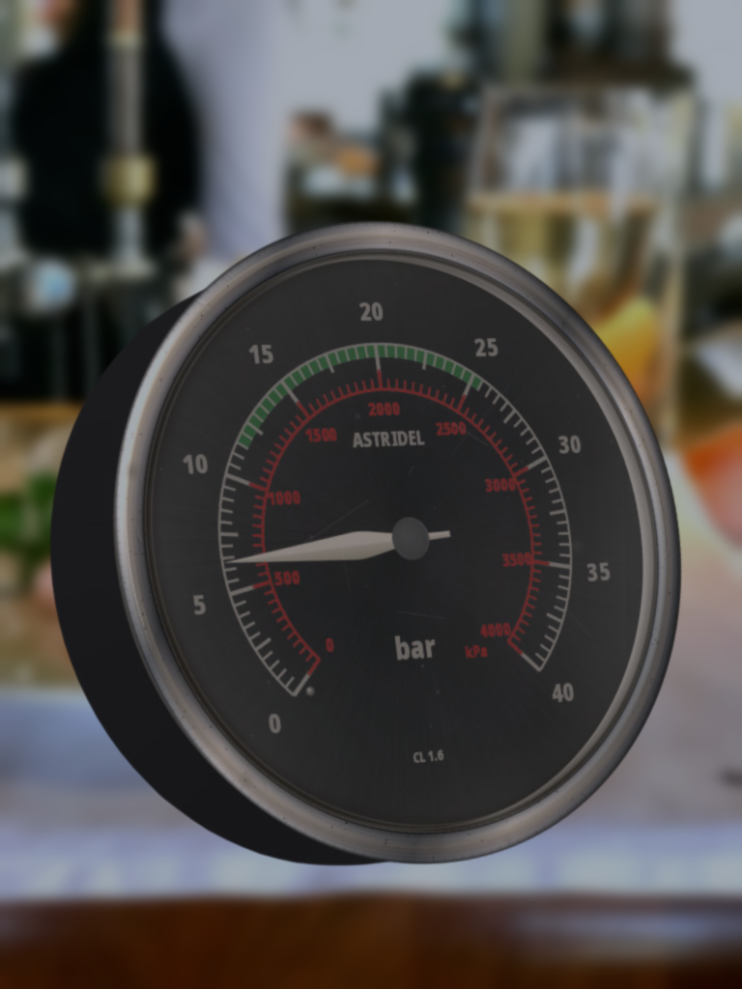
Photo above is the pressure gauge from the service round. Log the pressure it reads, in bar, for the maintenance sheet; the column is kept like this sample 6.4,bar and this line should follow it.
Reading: 6.25,bar
